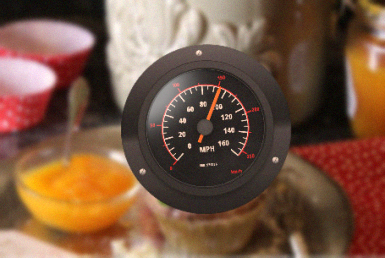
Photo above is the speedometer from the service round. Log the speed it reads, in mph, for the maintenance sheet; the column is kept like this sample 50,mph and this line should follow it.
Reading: 95,mph
